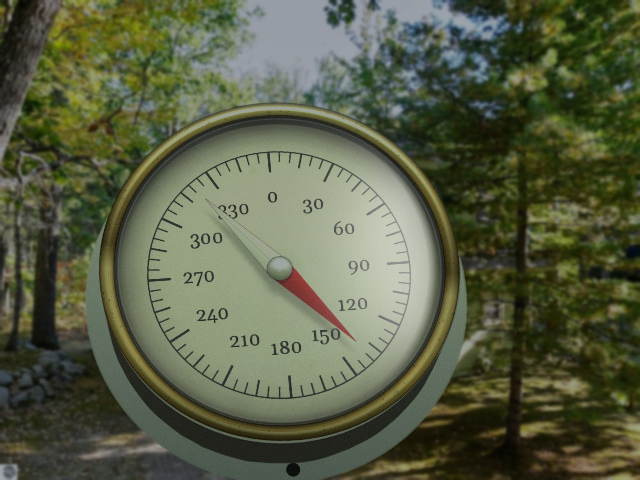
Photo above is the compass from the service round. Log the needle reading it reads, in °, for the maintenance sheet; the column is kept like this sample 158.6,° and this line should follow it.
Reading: 140,°
